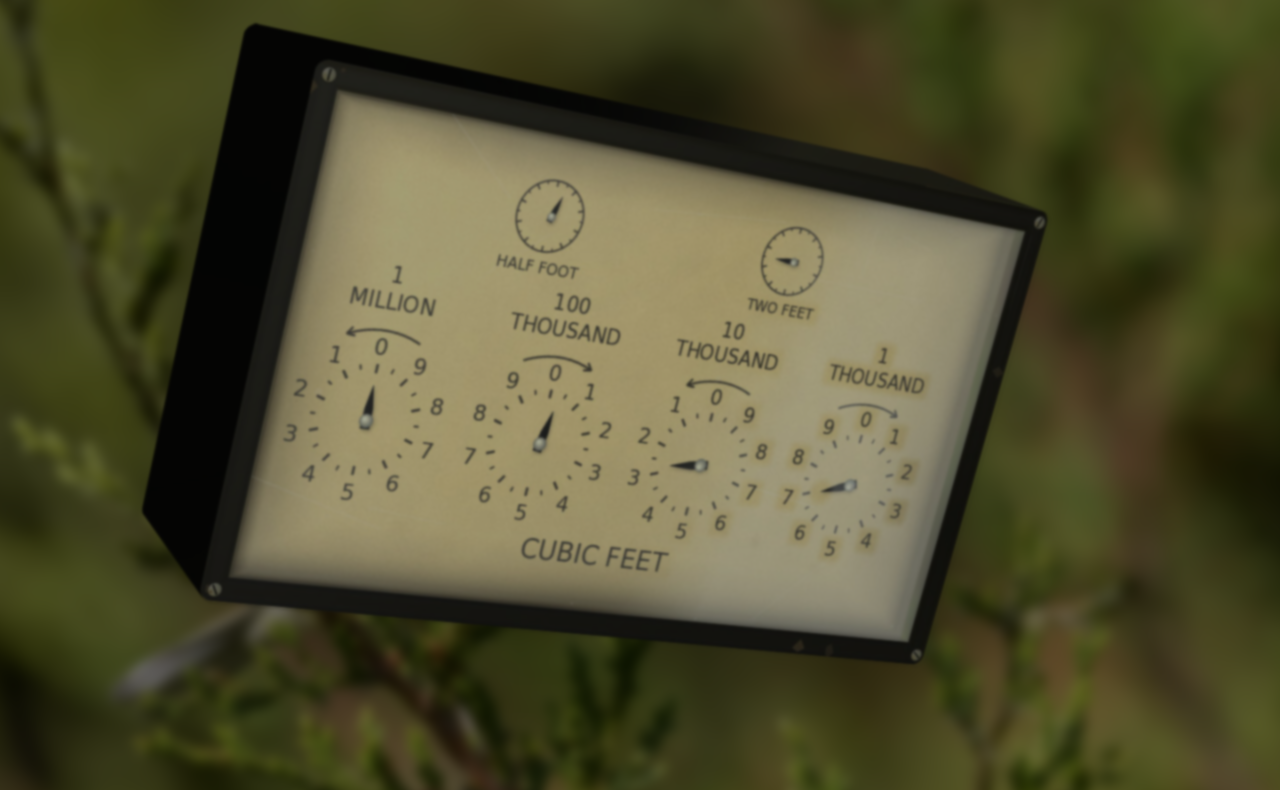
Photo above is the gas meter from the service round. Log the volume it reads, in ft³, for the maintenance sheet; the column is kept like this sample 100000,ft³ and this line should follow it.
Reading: 2700,ft³
